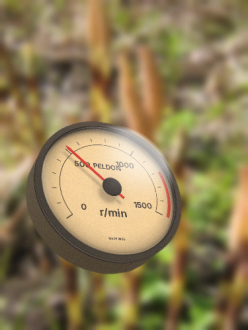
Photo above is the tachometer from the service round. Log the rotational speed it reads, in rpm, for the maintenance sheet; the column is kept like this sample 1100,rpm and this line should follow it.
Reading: 500,rpm
